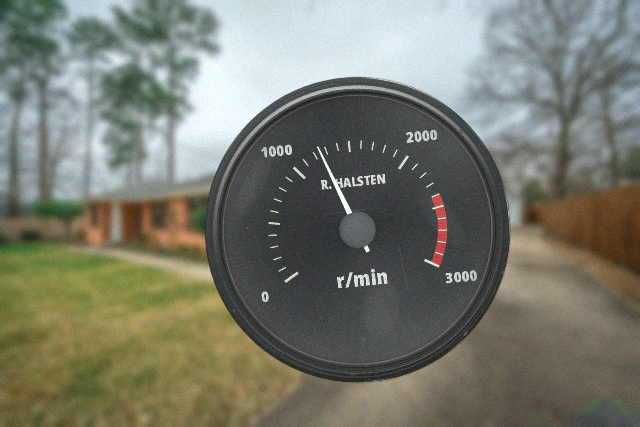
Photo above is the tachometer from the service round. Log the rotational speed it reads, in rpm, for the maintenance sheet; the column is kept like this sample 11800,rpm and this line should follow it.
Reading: 1250,rpm
